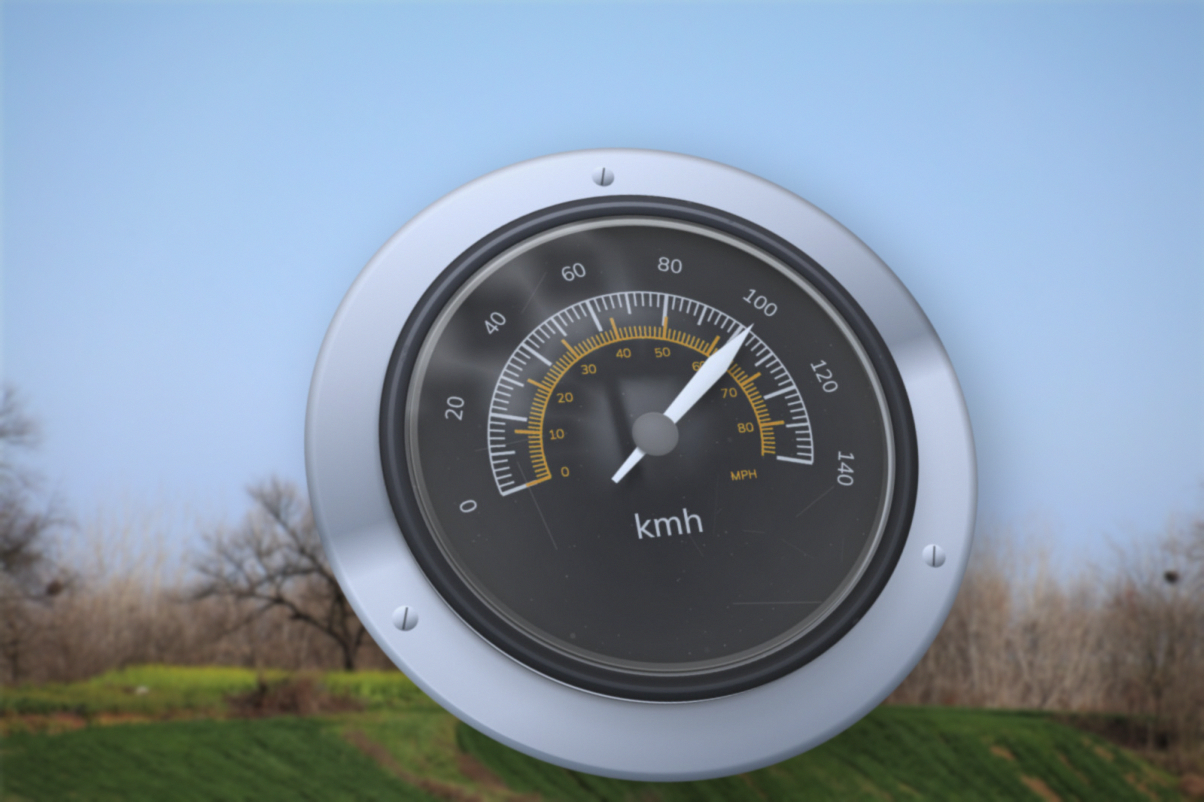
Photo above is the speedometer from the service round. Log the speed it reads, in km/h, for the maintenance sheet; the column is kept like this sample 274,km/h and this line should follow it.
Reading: 102,km/h
